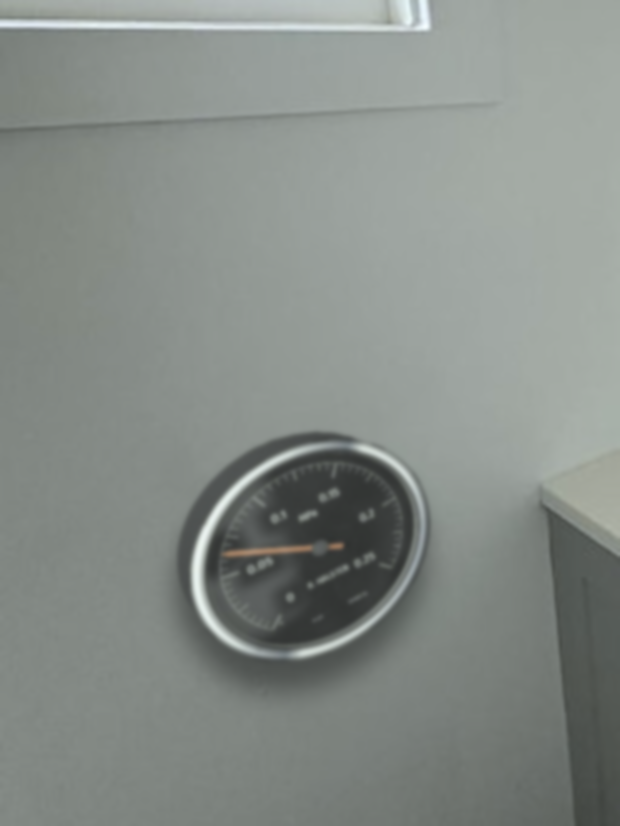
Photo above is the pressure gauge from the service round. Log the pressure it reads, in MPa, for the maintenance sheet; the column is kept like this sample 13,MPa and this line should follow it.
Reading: 0.065,MPa
